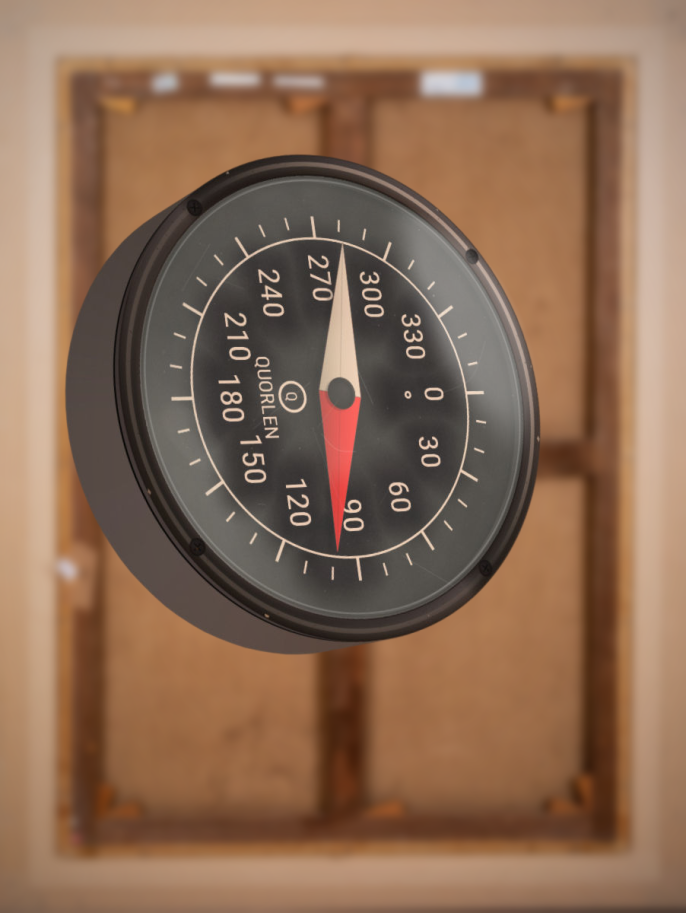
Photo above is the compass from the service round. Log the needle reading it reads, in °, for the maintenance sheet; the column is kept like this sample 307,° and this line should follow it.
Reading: 100,°
